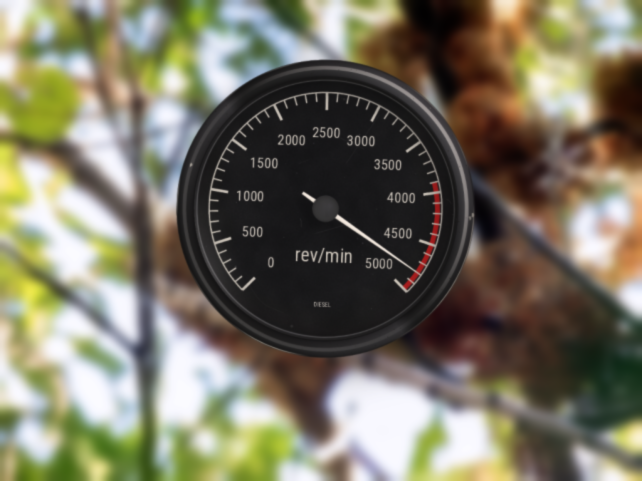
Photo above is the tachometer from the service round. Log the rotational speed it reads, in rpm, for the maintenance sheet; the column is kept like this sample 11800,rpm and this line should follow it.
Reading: 4800,rpm
